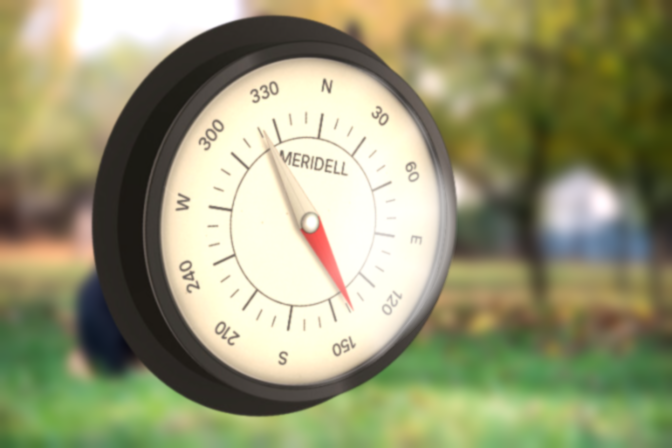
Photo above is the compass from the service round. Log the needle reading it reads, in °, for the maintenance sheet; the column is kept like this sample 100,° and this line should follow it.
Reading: 140,°
